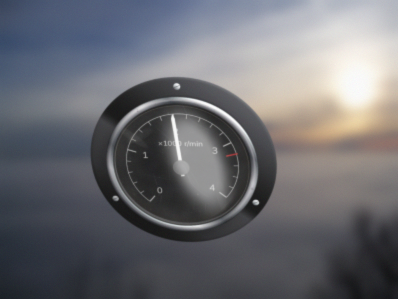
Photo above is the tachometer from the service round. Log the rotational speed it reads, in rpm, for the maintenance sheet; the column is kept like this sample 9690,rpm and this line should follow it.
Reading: 2000,rpm
